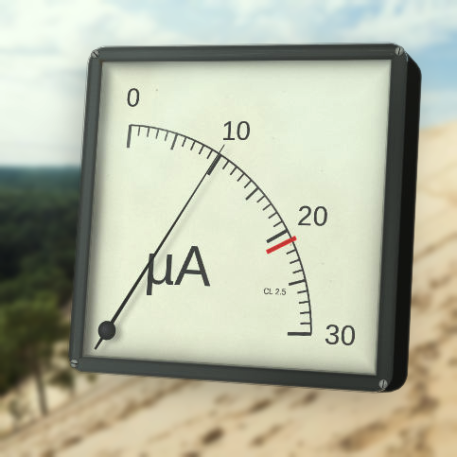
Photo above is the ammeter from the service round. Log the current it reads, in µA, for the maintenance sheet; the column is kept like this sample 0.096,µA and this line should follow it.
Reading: 10,µA
